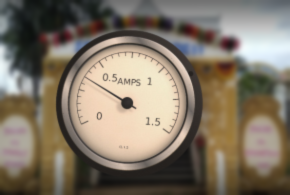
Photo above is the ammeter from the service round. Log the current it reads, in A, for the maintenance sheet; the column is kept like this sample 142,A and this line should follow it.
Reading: 0.35,A
